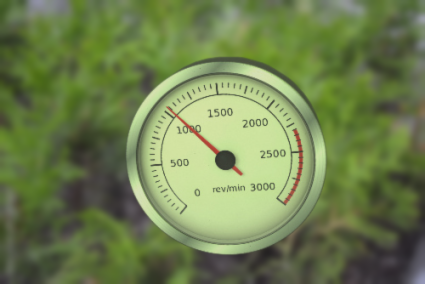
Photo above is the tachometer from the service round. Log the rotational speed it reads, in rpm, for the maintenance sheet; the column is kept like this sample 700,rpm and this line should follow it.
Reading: 1050,rpm
